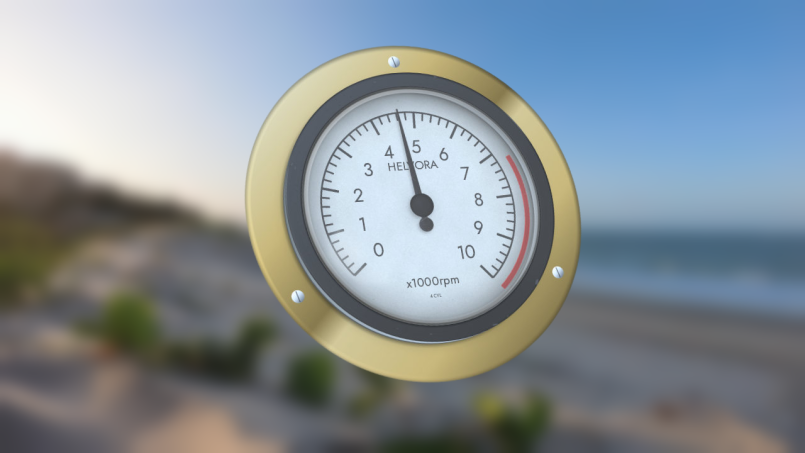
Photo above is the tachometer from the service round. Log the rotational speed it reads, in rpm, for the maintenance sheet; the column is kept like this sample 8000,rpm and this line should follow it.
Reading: 4600,rpm
